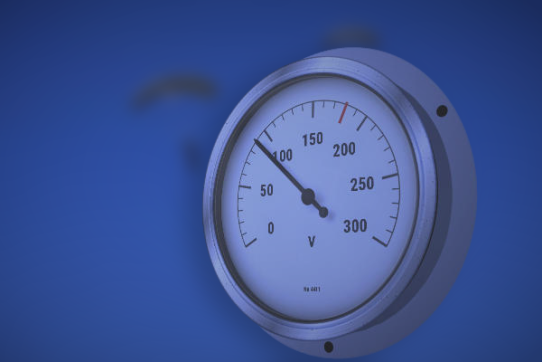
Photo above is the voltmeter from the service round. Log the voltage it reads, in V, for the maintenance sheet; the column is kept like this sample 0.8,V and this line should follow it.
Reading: 90,V
